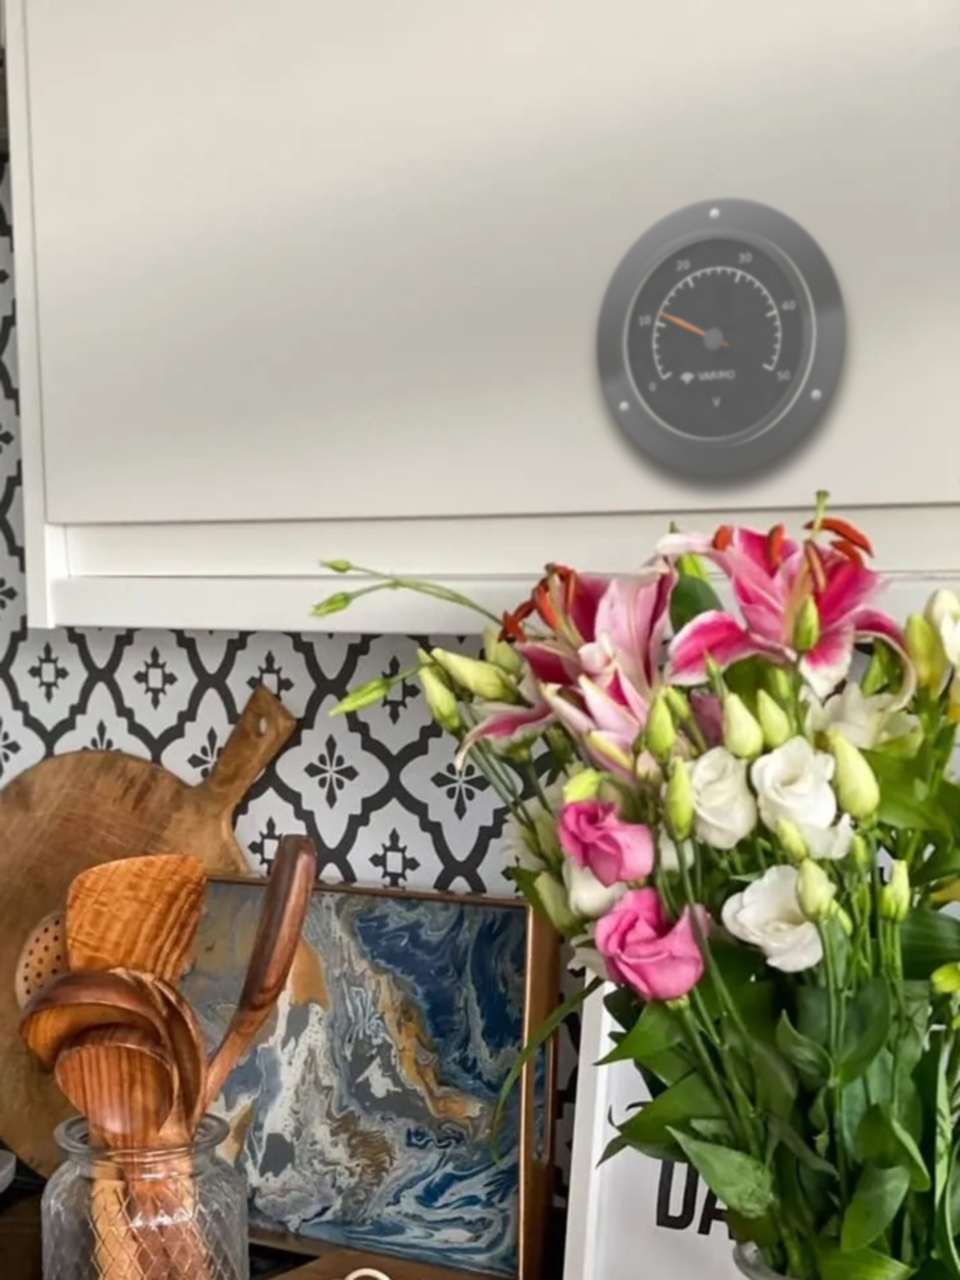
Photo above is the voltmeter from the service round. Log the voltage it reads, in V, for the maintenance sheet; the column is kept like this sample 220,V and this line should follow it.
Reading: 12,V
